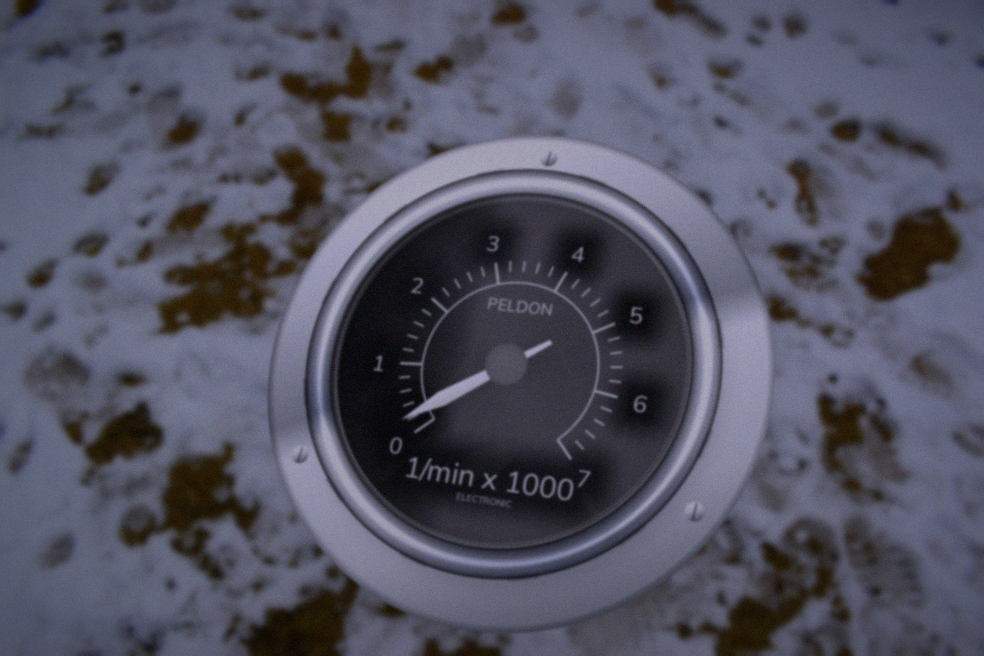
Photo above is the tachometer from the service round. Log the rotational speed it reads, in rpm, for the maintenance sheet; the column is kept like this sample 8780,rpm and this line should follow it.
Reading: 200,rpm
